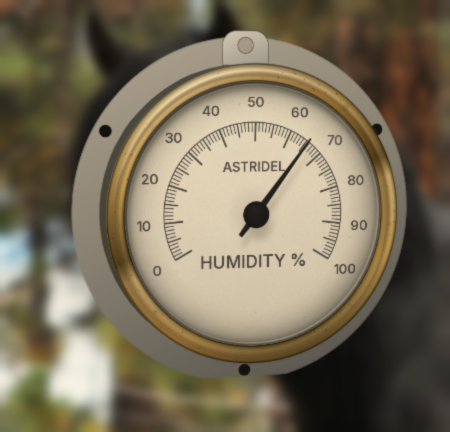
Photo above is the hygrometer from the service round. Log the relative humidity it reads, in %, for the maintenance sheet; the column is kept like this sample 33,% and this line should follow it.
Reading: 65,%
